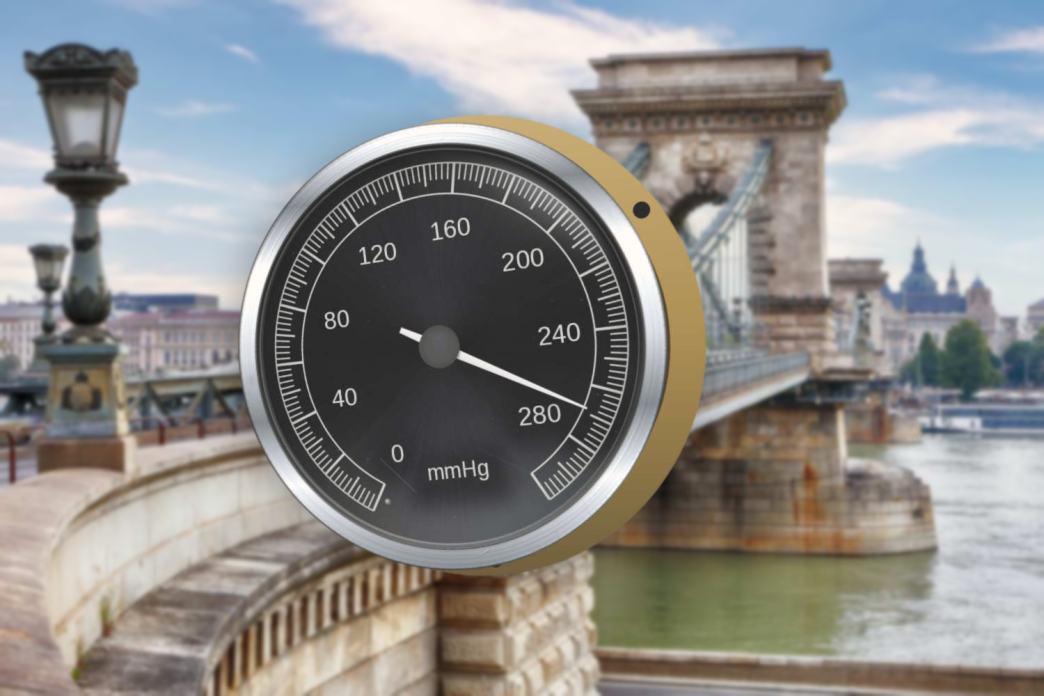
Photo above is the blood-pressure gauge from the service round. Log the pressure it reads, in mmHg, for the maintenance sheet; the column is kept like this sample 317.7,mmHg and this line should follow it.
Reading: 268,mmHg
